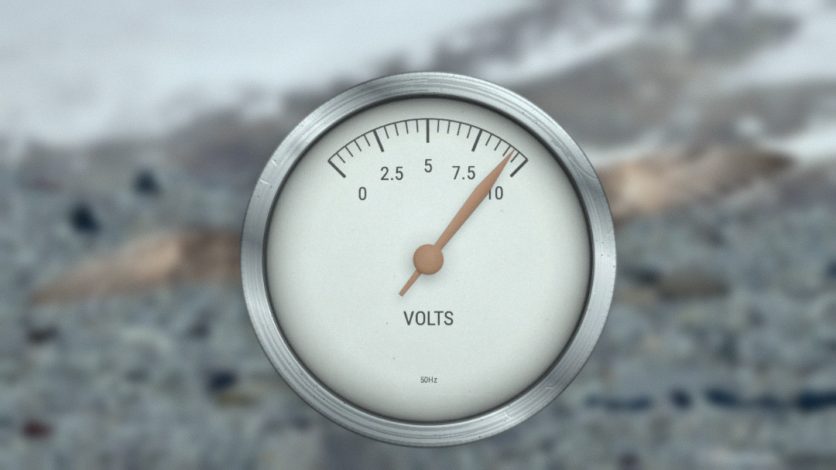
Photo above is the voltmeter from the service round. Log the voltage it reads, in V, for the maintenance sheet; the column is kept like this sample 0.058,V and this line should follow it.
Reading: 9.25,V
